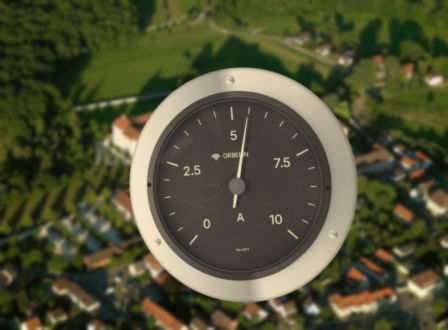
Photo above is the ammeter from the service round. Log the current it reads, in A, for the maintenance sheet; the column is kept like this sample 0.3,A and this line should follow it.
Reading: 5.5,A
